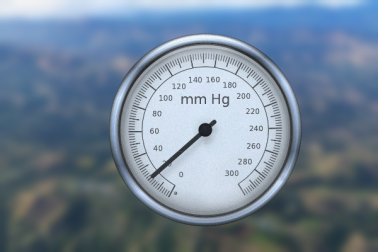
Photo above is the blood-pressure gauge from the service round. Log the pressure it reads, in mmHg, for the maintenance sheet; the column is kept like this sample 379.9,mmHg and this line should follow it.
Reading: 20,mmHg
